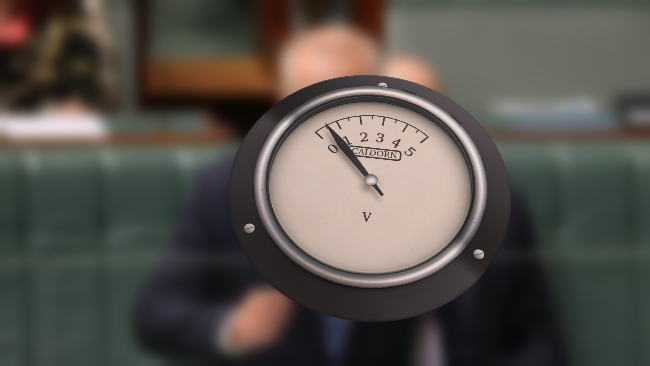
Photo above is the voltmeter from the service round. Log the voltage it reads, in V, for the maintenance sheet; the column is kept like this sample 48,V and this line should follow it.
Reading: 0.5,V
